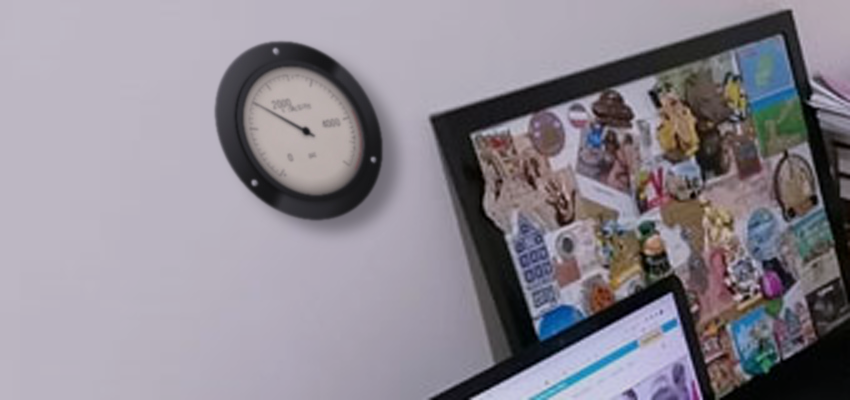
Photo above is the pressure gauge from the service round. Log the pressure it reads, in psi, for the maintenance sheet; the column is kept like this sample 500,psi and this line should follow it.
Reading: 1500,psi
